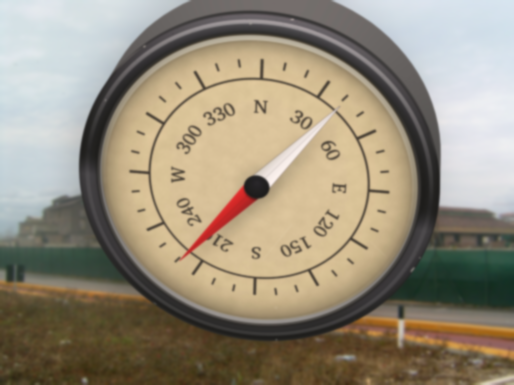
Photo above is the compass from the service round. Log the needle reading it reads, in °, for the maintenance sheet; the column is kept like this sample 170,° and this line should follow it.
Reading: 220,°
